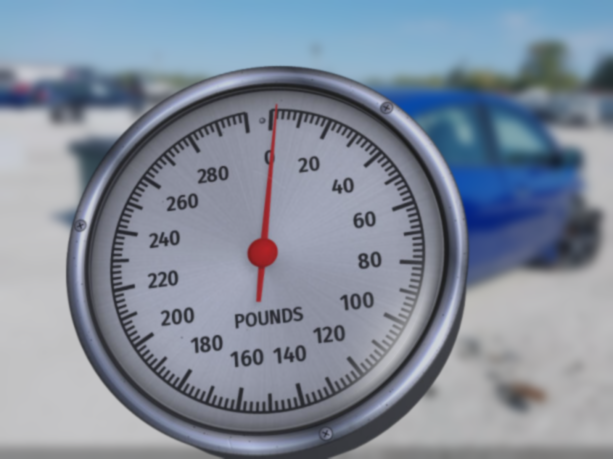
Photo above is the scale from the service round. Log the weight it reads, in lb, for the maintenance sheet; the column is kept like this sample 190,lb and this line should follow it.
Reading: 2,lb
